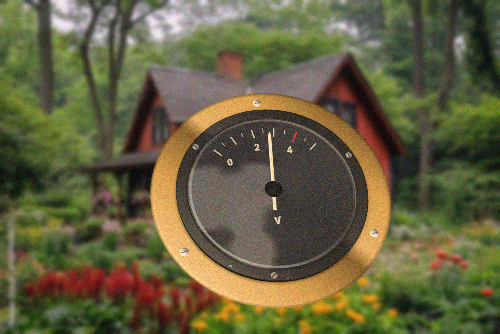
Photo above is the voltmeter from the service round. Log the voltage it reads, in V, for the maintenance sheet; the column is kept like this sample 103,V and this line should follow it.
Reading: 2.75,V
